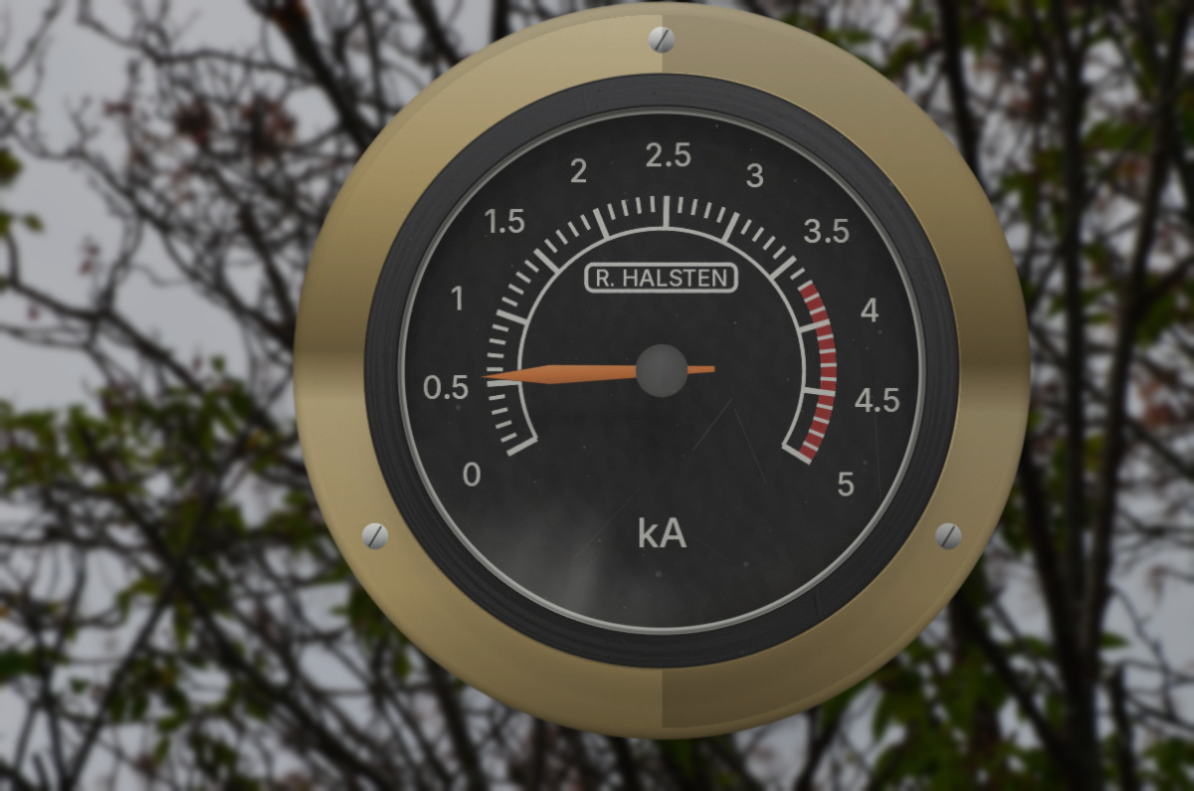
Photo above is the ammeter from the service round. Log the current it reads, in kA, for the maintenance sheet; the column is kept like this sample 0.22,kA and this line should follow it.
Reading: 0.55,kA
